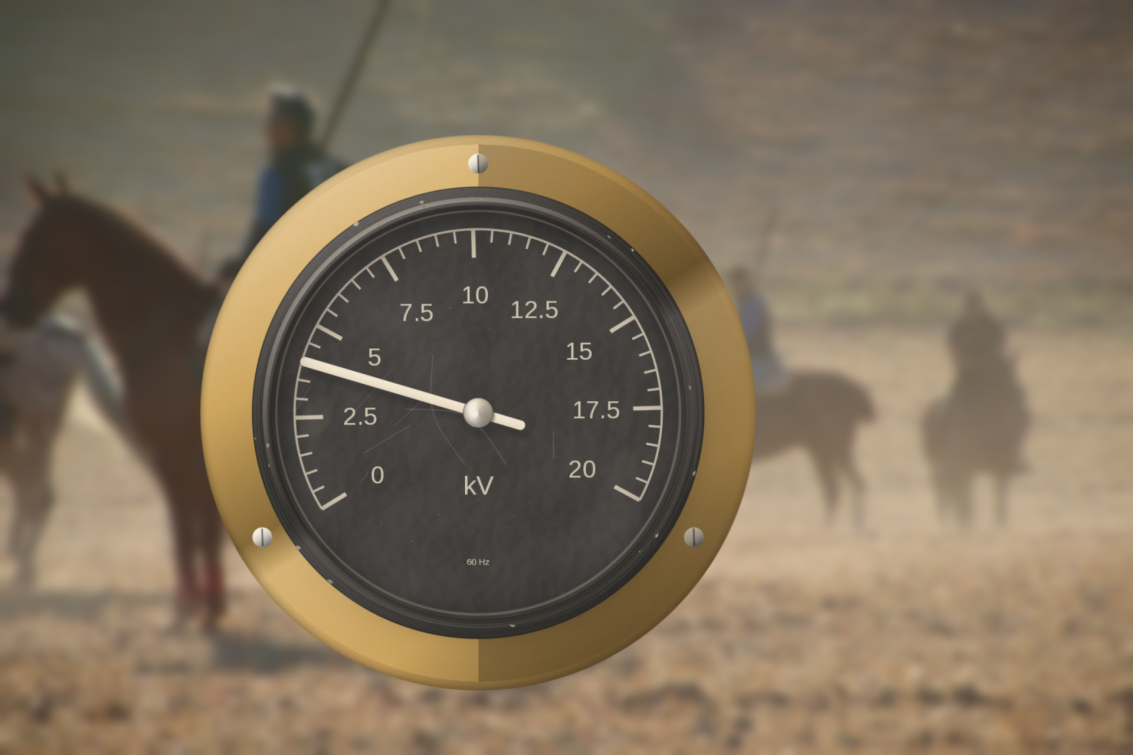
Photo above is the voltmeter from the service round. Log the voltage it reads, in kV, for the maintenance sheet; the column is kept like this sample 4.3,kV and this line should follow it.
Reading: 4,kV
